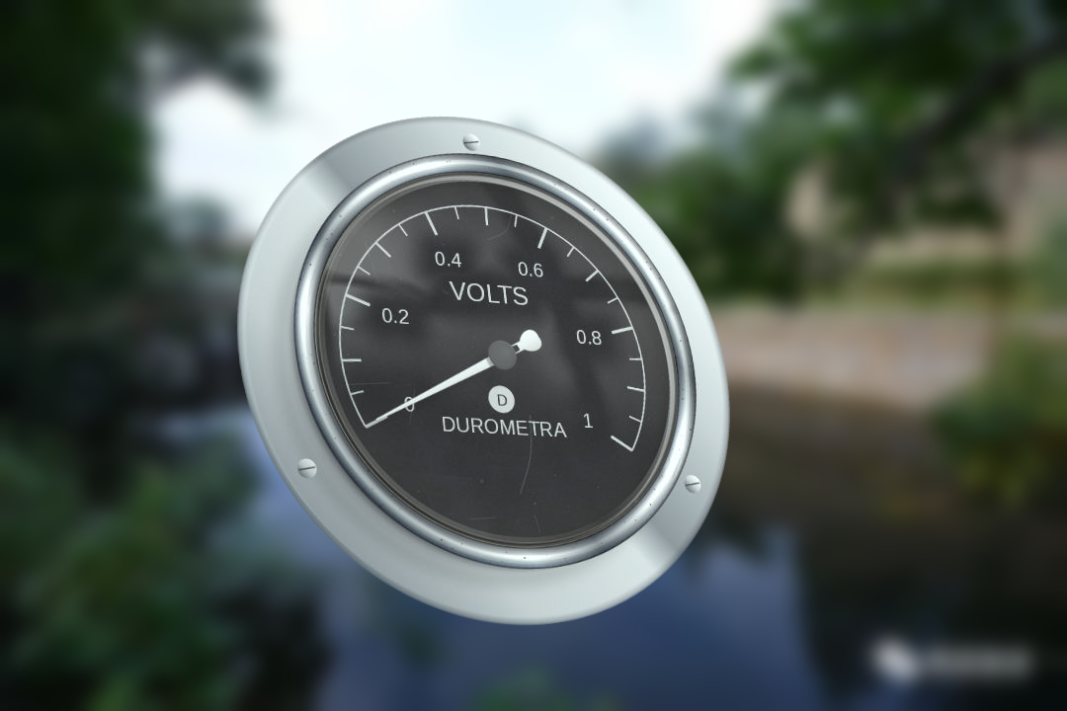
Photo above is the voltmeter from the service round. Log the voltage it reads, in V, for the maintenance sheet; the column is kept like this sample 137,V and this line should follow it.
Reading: 0,V
